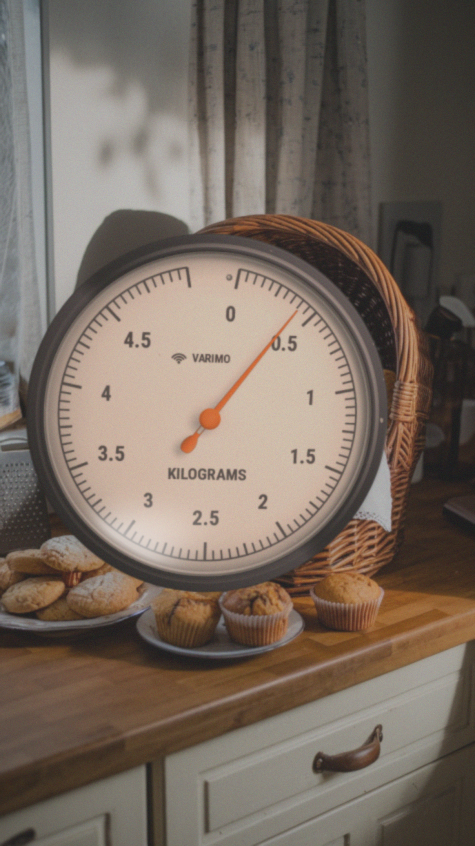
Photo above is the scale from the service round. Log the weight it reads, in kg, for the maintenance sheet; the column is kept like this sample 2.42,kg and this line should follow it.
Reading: 0.4,kg
